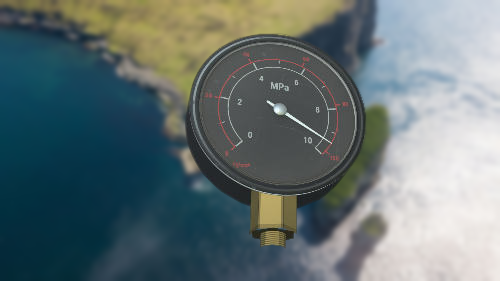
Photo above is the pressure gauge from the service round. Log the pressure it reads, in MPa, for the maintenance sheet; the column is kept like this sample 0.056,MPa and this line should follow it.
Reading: 9.5,MPa
